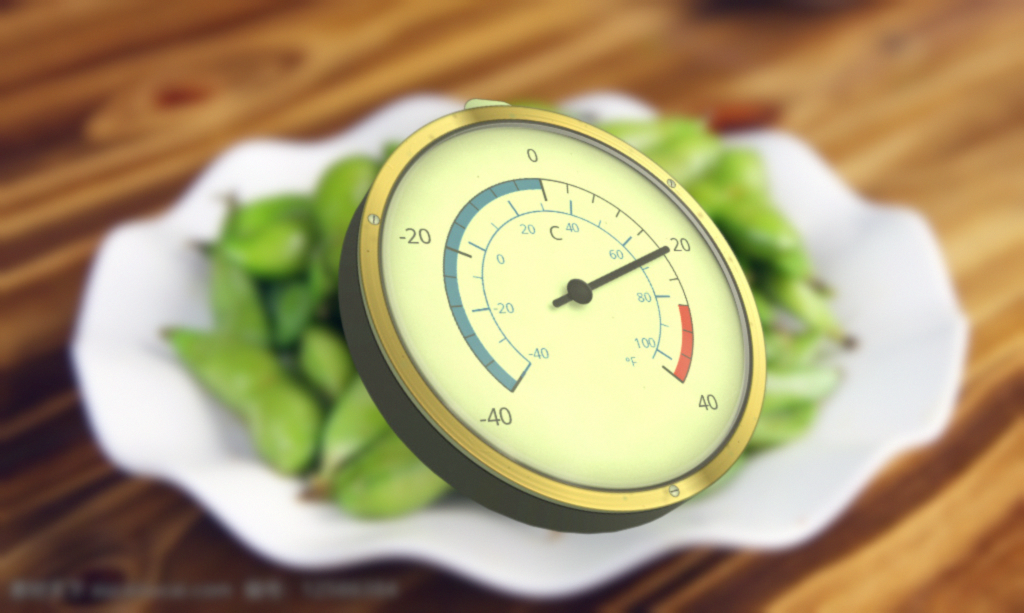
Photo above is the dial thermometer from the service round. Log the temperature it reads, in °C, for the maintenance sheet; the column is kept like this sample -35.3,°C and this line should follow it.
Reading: 20,°C
